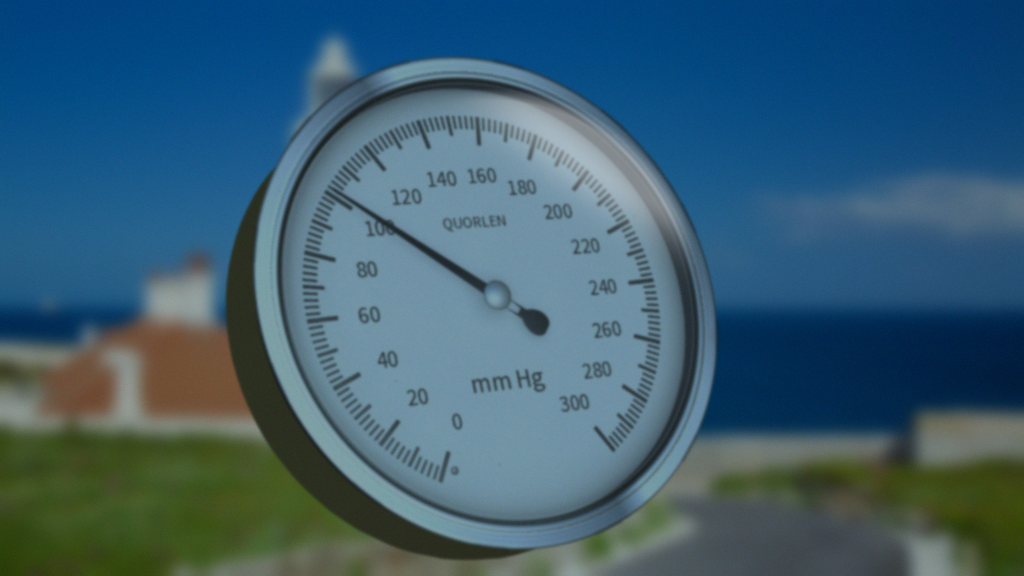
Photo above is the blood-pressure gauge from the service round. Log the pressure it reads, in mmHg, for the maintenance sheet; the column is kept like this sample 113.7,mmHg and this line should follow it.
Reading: 100,mmHg
